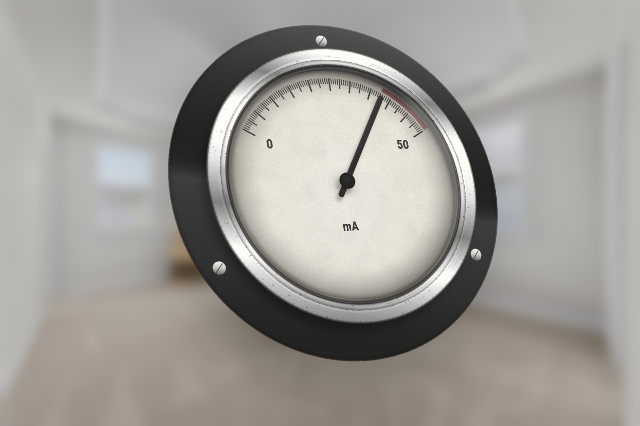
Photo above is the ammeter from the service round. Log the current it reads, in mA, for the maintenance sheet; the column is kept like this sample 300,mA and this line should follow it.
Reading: 37.5,mA
